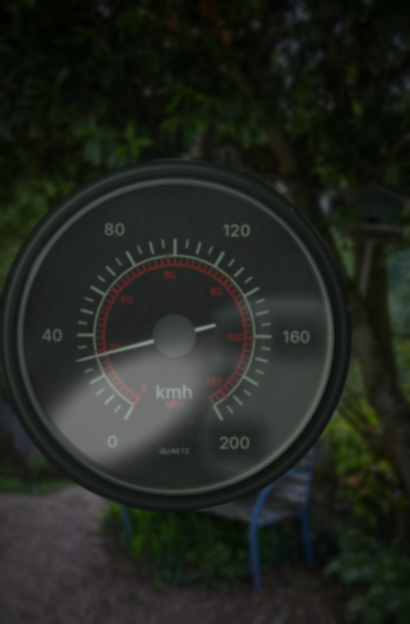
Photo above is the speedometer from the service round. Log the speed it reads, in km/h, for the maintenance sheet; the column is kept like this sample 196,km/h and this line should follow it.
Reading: 30,km/h
